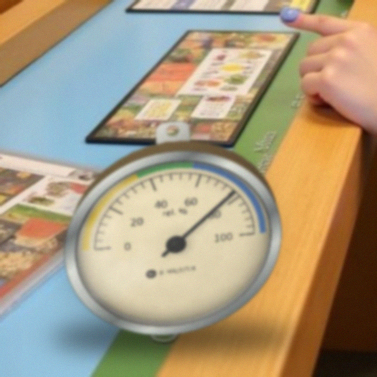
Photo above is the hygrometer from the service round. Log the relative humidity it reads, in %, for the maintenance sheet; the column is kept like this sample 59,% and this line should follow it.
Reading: 76,%
